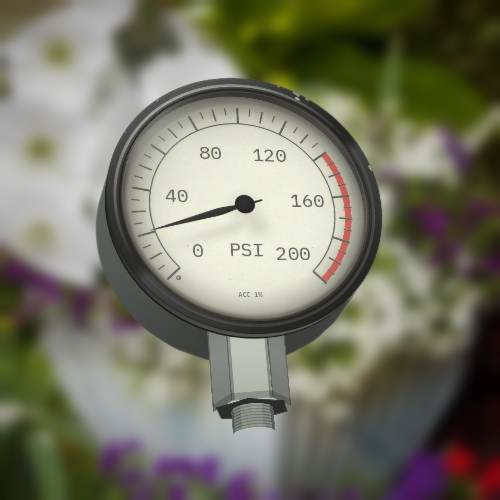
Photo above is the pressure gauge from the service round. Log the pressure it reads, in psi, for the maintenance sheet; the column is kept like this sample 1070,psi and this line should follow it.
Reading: 20,psi
